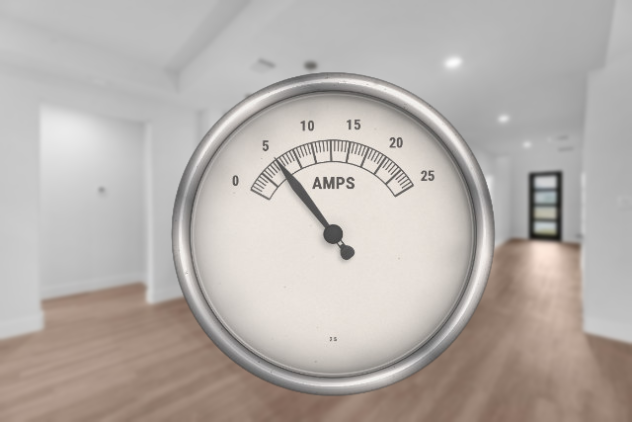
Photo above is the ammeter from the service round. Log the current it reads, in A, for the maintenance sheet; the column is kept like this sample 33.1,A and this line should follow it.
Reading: 5,A
